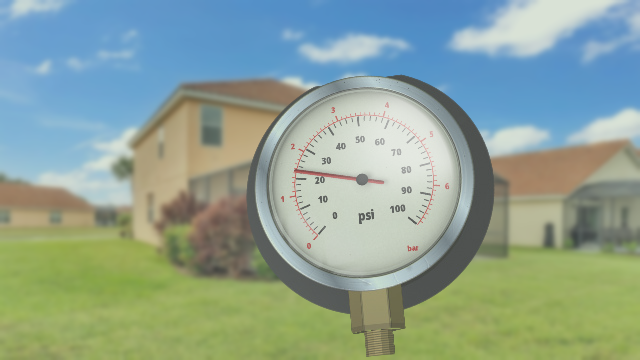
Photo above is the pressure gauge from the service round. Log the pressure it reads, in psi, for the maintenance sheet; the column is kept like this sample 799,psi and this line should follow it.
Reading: 22,psi
